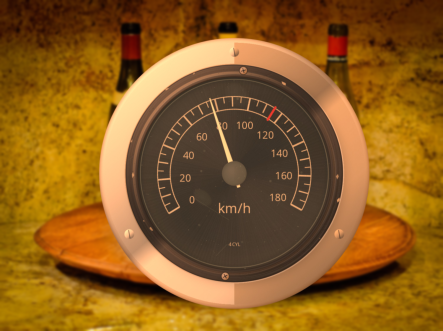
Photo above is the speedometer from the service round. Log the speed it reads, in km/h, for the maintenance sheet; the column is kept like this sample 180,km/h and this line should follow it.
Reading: 77.5,km/h
